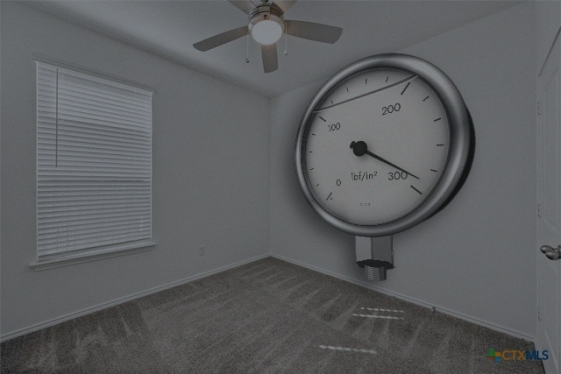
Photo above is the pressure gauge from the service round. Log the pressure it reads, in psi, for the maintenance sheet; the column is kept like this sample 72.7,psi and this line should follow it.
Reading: 290,psi
